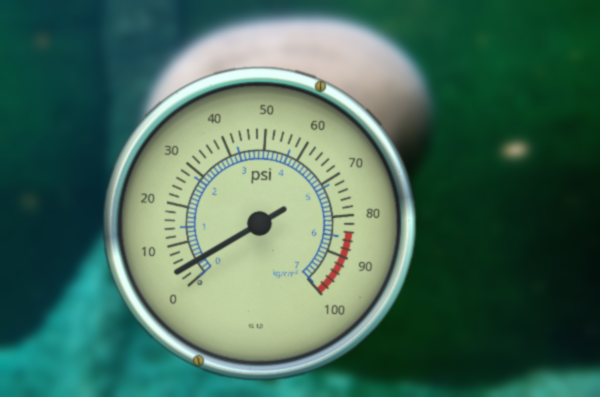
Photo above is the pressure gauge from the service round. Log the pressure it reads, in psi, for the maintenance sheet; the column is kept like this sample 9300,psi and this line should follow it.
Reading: 4,psi
